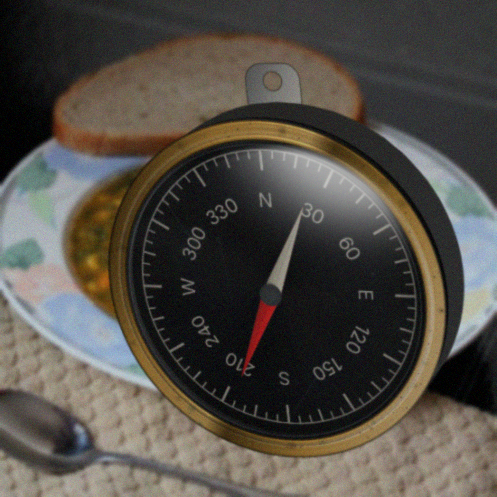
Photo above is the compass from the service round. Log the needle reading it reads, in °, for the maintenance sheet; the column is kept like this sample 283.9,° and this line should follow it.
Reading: 205,°
